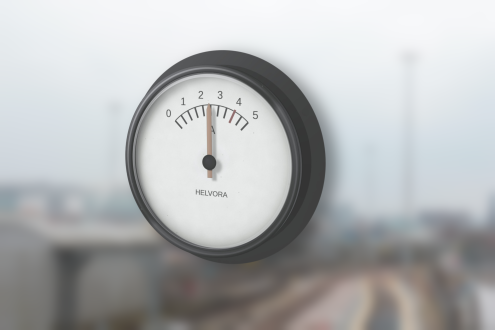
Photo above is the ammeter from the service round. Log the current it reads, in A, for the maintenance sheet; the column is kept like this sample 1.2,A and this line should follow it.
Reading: 2.5,A
